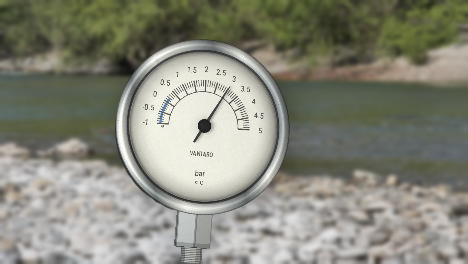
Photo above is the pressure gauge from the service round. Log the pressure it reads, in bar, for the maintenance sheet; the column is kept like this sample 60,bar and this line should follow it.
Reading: 3,bar
